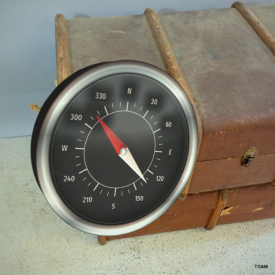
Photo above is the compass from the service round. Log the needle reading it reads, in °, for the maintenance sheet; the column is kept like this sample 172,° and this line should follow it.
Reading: 315,°
